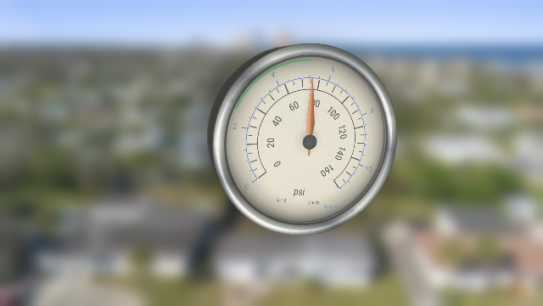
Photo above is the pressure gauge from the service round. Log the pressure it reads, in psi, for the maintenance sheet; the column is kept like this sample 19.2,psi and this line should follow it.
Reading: 75,psi
